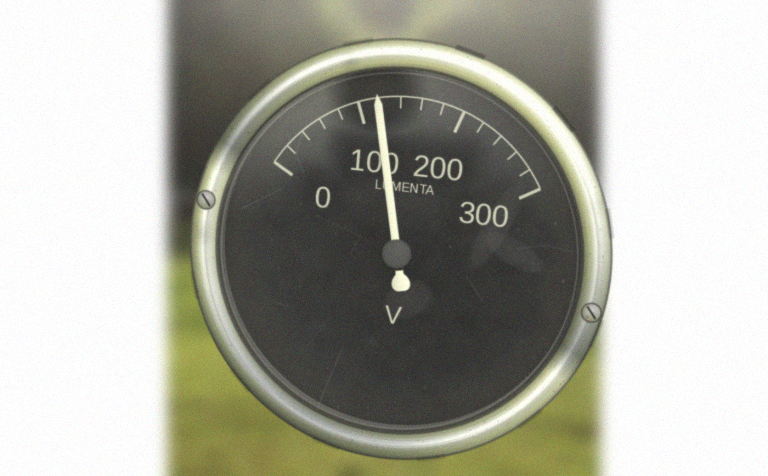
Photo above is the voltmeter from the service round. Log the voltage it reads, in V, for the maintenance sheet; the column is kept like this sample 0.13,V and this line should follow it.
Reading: 120,V
